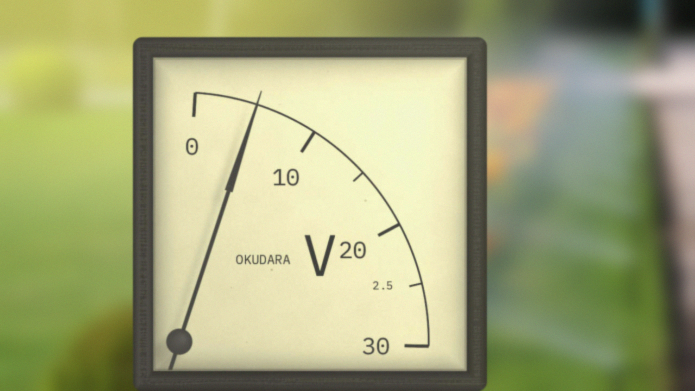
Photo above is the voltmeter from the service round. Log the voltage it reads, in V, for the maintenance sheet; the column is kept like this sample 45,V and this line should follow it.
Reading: 5,V
